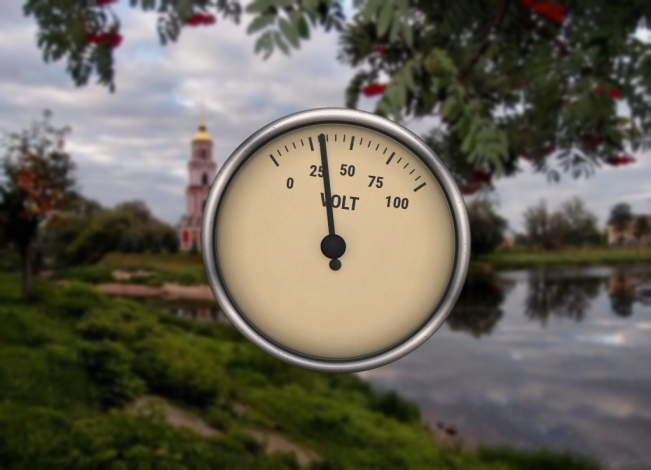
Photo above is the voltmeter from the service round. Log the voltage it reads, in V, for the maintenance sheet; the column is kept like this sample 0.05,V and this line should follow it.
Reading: 32.5,V
